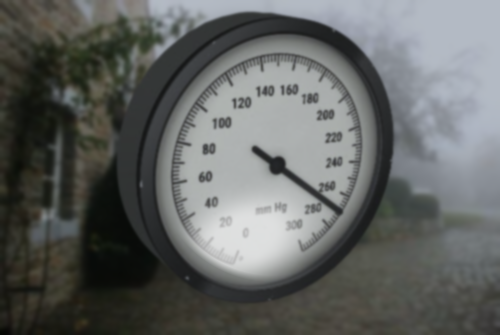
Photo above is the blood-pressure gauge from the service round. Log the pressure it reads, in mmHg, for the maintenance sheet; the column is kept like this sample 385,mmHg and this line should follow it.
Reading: 270,mmHg
